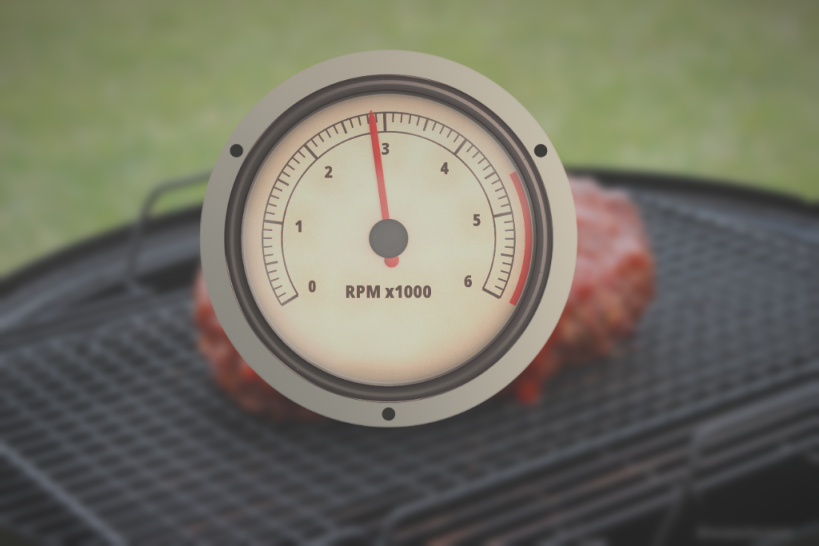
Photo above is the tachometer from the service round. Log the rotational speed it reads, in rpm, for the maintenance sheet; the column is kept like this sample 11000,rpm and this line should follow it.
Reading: 2850,rpm
